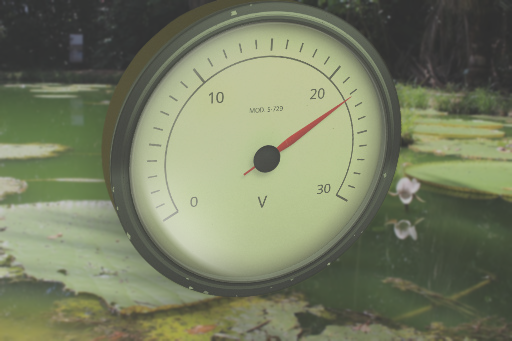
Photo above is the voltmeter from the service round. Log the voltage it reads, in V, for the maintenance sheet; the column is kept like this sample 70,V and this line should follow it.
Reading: 22,V
